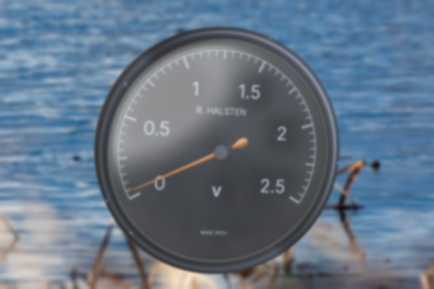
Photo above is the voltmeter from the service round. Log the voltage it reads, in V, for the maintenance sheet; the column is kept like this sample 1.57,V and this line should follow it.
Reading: 0.05,V
